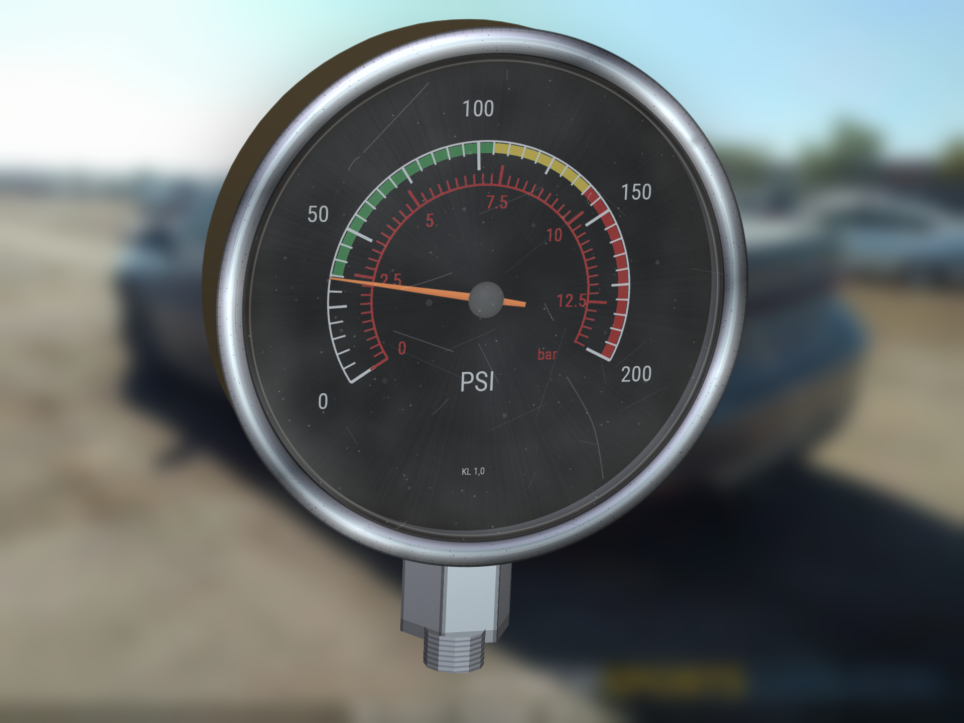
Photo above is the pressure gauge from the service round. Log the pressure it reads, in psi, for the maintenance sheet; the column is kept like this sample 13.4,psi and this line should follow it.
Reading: 35,psi
